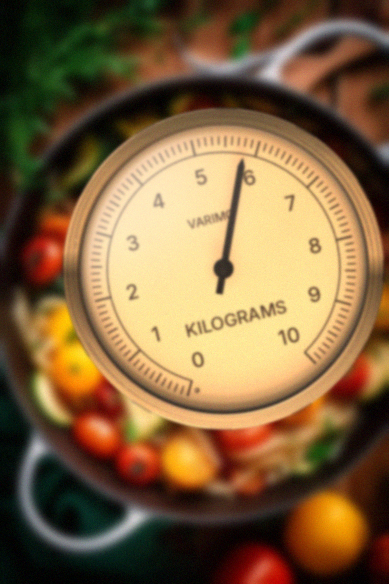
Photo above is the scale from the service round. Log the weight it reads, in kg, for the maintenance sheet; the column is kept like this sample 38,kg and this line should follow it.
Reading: 5.8,kg
